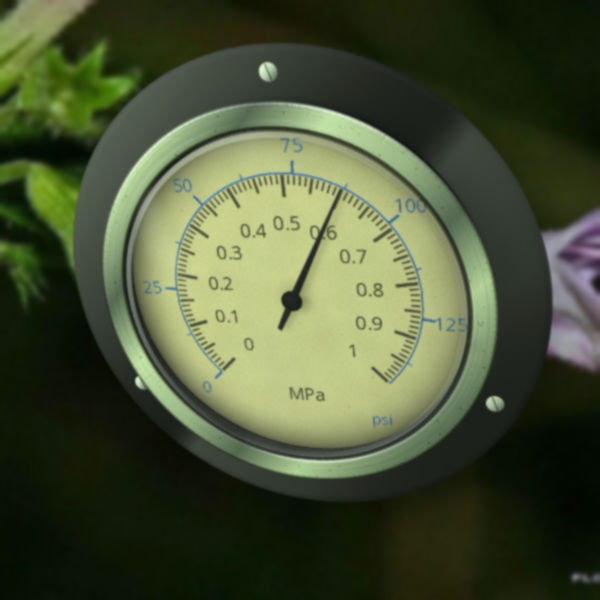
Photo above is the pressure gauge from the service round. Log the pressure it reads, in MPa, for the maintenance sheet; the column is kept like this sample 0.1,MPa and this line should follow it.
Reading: 0.6,MPa
